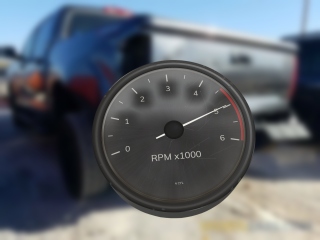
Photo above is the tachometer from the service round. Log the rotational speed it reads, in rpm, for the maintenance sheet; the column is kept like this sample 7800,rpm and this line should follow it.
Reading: 5000,rpm
